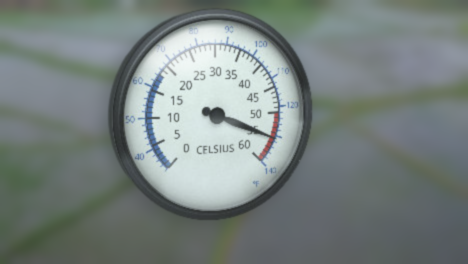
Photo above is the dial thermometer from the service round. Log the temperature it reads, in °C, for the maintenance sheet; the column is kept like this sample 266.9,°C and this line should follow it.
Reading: 55,°C
